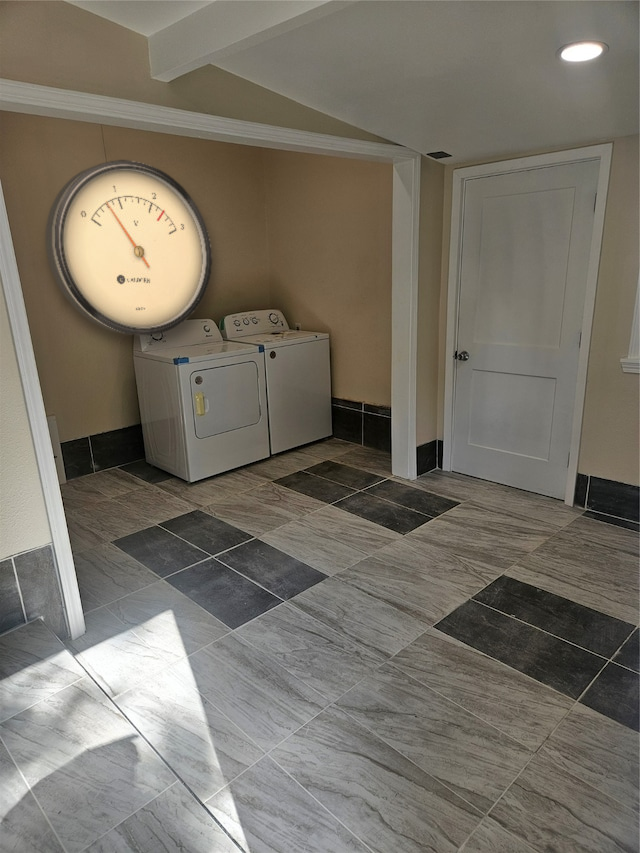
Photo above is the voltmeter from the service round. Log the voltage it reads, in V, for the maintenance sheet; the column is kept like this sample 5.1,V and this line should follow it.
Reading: 0.6,V
